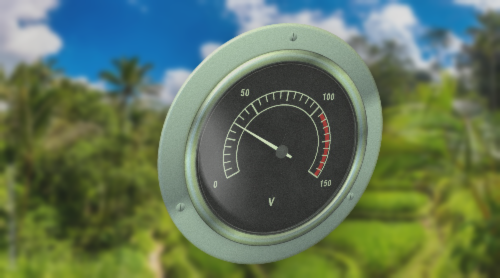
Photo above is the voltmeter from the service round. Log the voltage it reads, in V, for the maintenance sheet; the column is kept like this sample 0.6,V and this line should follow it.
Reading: 35,V
